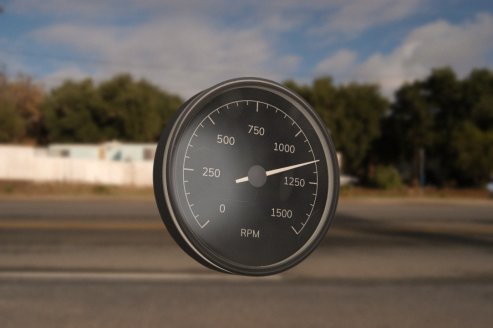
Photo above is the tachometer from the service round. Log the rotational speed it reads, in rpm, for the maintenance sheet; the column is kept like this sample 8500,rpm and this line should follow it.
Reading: 1150,rpm
